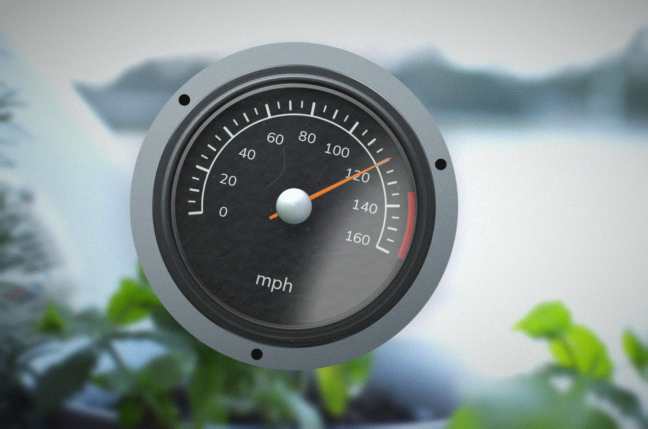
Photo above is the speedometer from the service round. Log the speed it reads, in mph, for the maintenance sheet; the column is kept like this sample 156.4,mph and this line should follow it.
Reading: 120,mph
